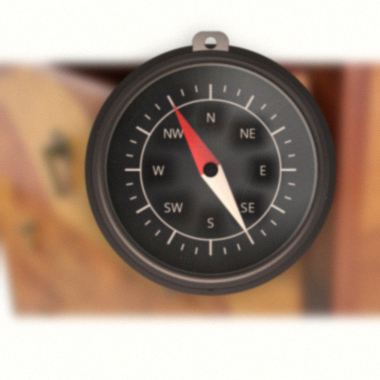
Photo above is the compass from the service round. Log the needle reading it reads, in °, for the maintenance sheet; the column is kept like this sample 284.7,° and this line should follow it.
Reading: 330,°
